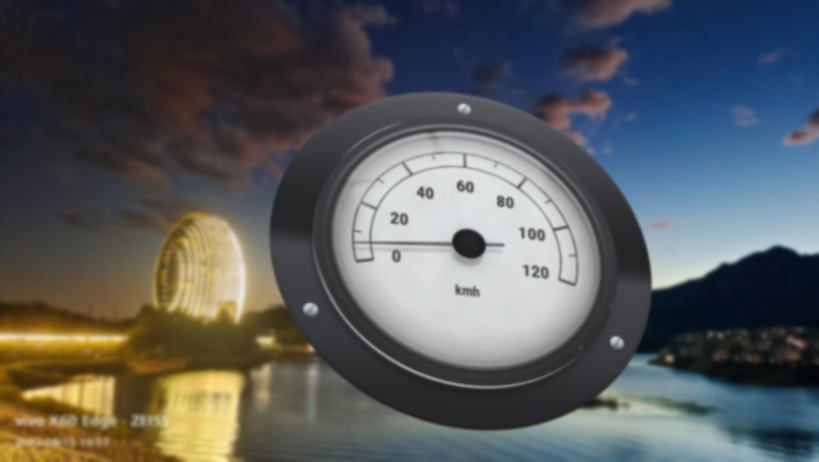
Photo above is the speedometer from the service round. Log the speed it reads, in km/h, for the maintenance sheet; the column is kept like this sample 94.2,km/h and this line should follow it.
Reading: 5,km/h
